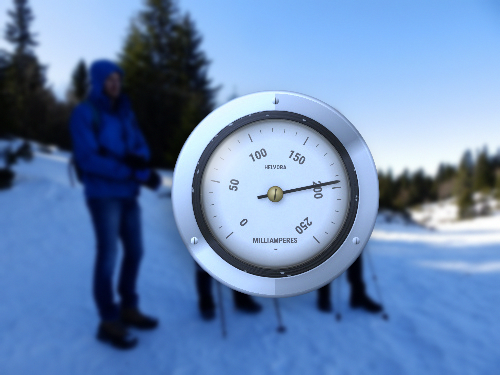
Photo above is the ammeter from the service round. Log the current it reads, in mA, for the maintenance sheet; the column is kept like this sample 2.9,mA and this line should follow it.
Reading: 195,mA
